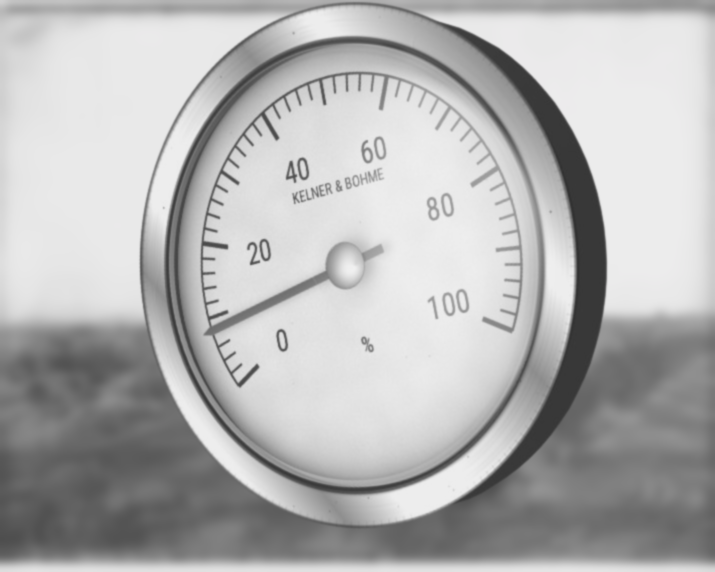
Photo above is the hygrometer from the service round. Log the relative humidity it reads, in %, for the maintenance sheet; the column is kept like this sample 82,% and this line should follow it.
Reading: 8,%
